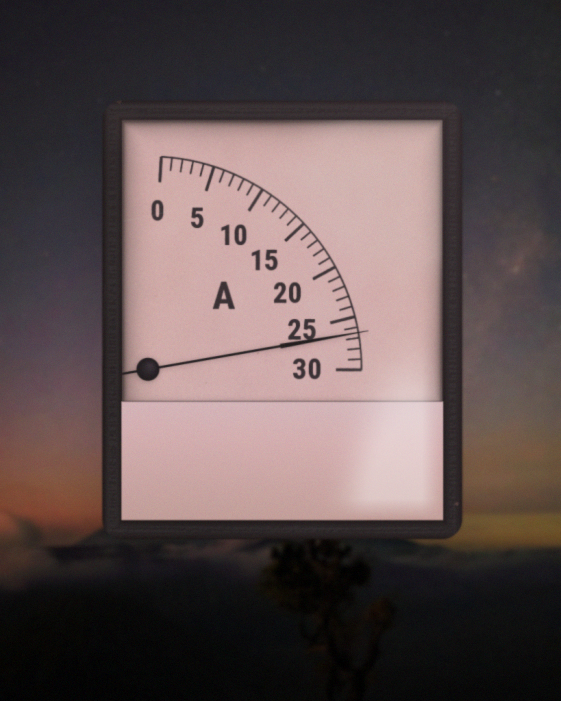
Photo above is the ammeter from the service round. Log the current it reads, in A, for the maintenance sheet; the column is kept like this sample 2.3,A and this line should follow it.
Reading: 26.5,A
